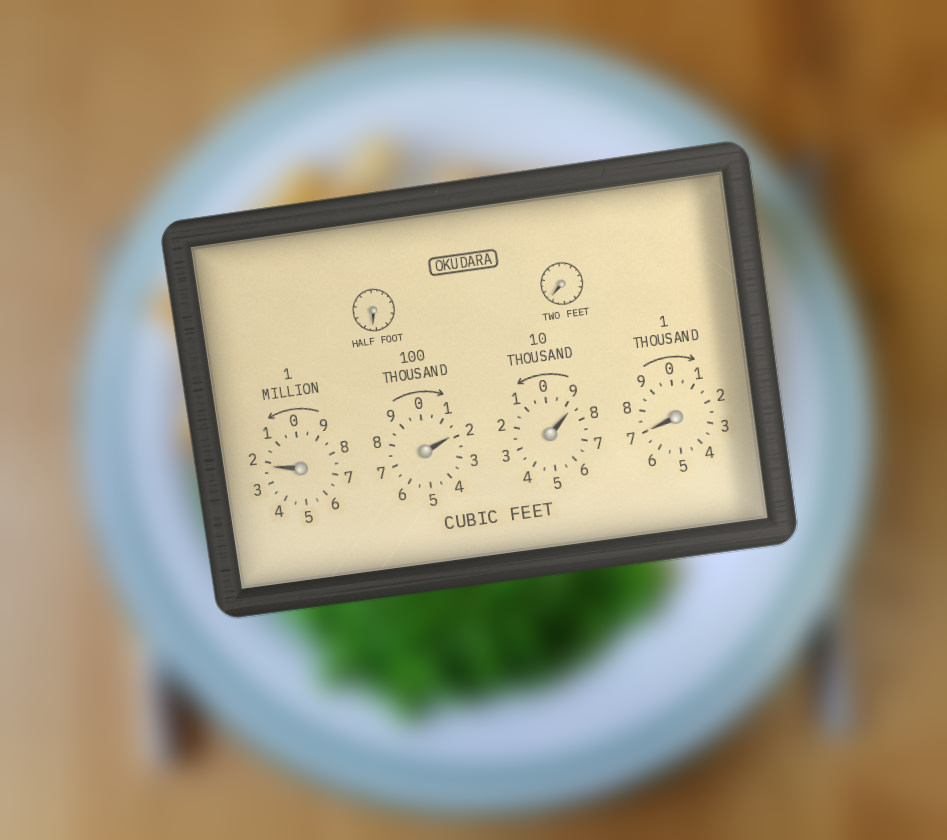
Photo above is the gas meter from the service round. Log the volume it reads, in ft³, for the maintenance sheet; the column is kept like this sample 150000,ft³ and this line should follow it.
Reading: 218700,ft³
